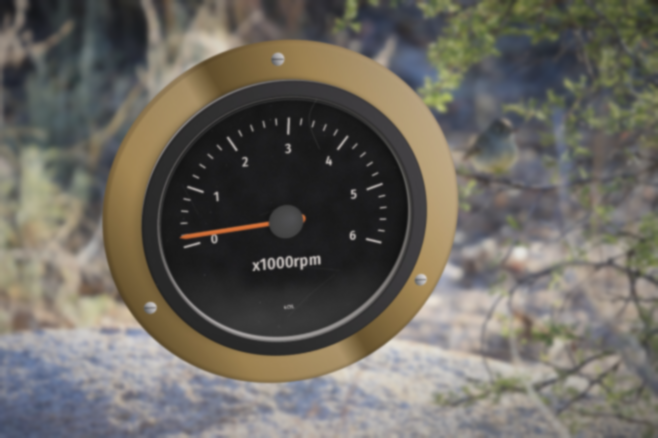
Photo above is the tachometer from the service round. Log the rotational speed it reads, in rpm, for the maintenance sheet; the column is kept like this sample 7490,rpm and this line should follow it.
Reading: 200,rpm
